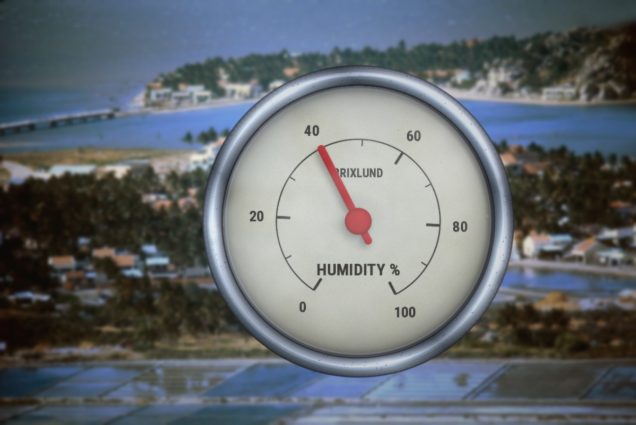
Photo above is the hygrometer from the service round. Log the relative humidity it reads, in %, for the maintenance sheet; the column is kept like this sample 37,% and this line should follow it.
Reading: 40,%
